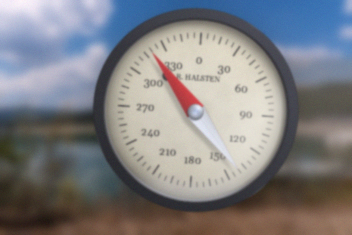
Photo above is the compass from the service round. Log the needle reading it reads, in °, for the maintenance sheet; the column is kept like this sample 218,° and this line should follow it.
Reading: 320,°
